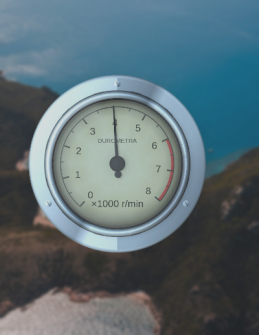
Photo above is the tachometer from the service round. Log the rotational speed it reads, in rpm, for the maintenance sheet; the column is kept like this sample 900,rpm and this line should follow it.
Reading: 4000,rpm
